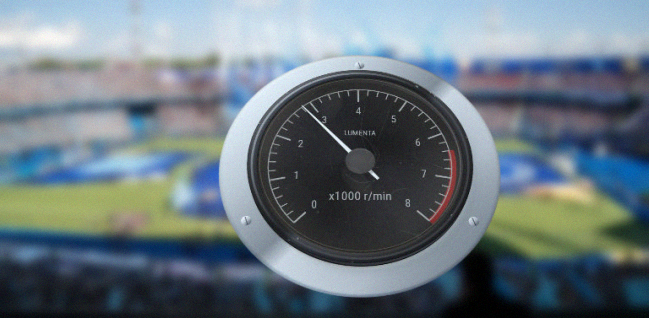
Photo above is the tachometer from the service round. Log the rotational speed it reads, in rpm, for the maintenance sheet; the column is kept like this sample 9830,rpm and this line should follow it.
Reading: 2800,rpm
